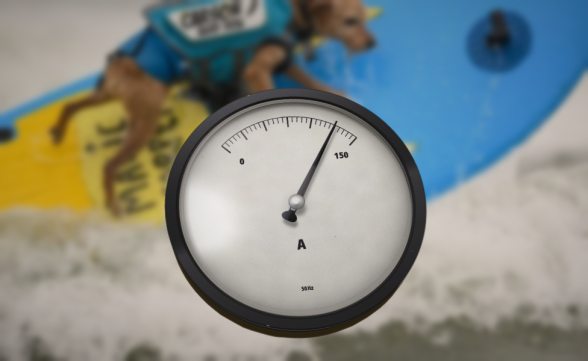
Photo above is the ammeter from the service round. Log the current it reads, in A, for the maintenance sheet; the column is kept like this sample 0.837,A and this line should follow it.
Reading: 125,A
